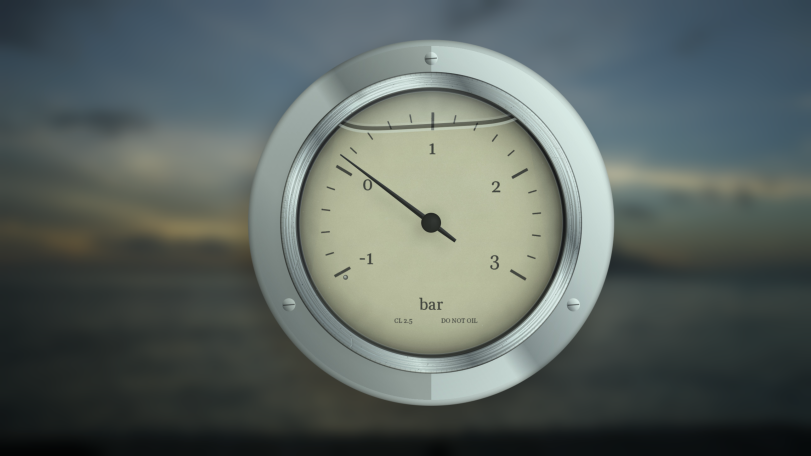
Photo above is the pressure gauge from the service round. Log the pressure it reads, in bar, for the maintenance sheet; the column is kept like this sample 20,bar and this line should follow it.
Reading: 0.1,bar
